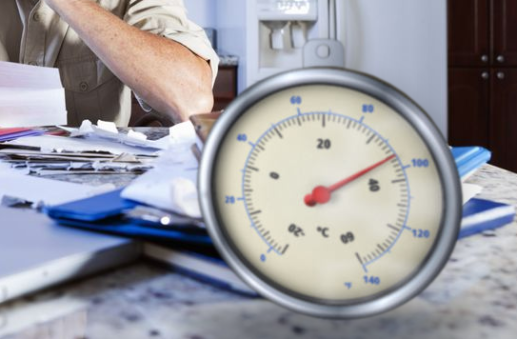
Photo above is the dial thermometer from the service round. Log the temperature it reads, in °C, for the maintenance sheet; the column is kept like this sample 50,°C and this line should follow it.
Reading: 35,°C
